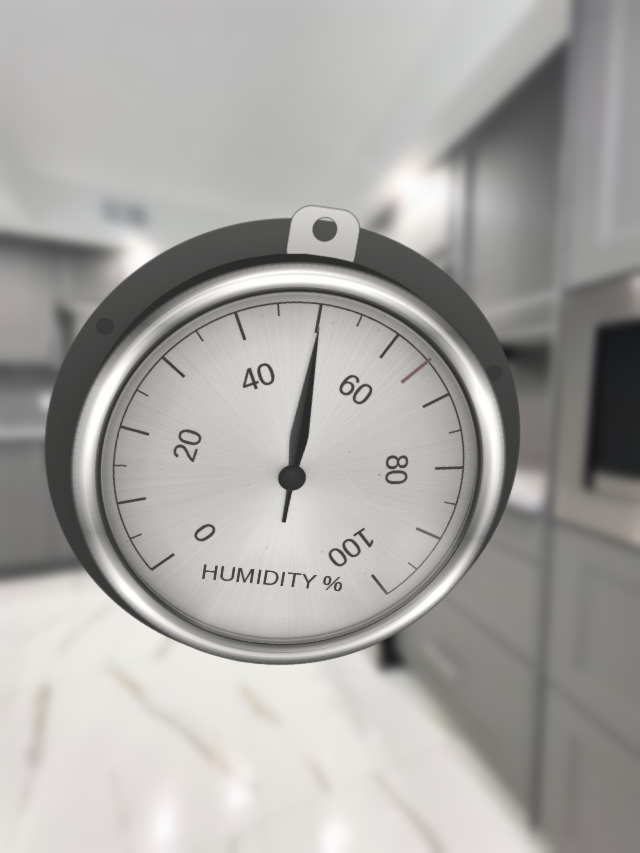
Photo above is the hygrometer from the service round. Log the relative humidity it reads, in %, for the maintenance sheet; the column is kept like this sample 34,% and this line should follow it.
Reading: 50,%
